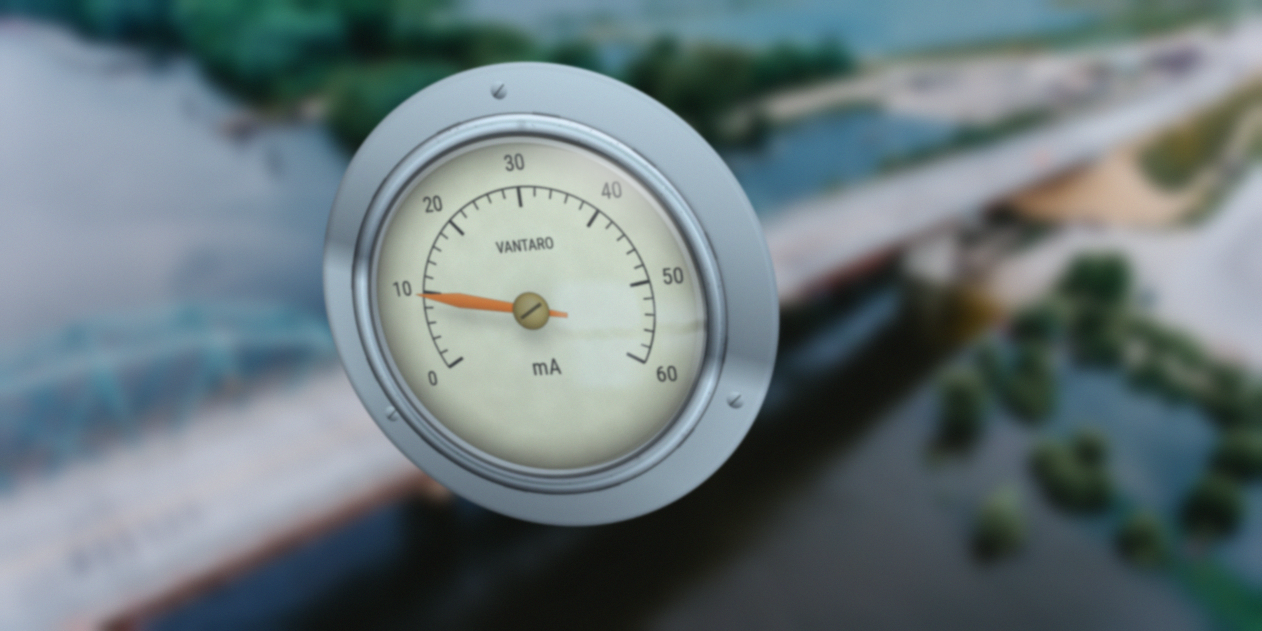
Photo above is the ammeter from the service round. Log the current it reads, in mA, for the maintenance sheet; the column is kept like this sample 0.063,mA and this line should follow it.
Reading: 10,mA
